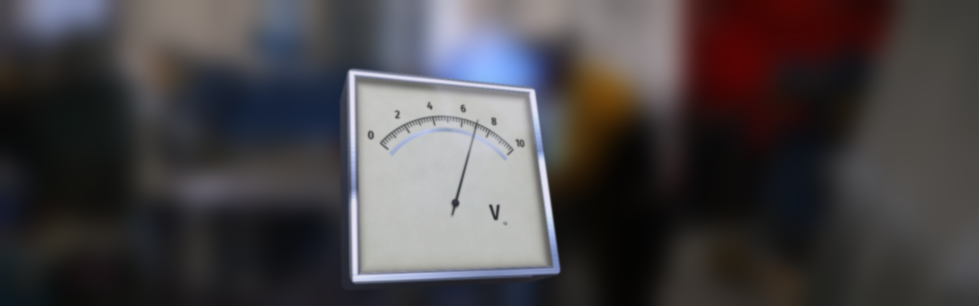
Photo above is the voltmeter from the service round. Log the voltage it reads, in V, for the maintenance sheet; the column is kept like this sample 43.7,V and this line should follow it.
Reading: 7,V
